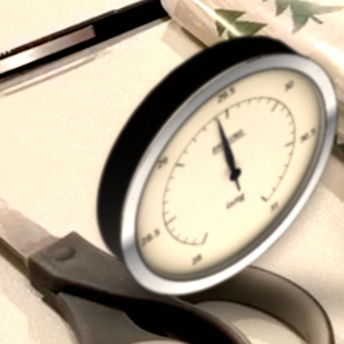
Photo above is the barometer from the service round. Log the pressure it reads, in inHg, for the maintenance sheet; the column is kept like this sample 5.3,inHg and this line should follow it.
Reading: 29.4,inHg
